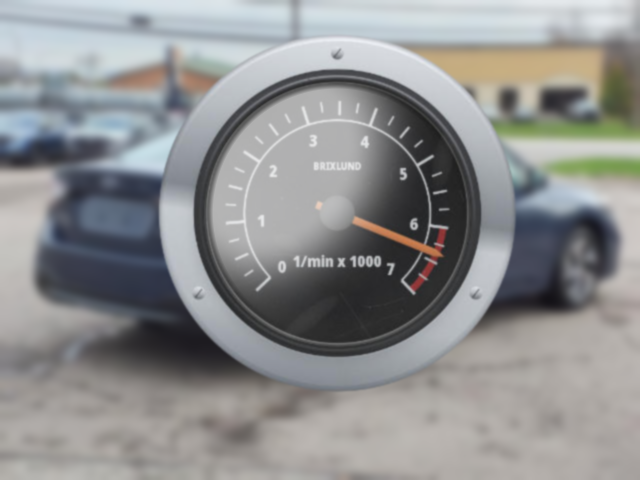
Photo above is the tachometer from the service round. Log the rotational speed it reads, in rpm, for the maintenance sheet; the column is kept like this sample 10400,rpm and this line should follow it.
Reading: 6375,rpm
